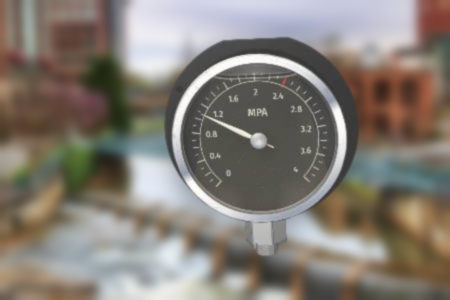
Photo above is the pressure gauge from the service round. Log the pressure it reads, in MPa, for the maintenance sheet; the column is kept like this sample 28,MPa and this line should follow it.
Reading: 1.1,MPa
